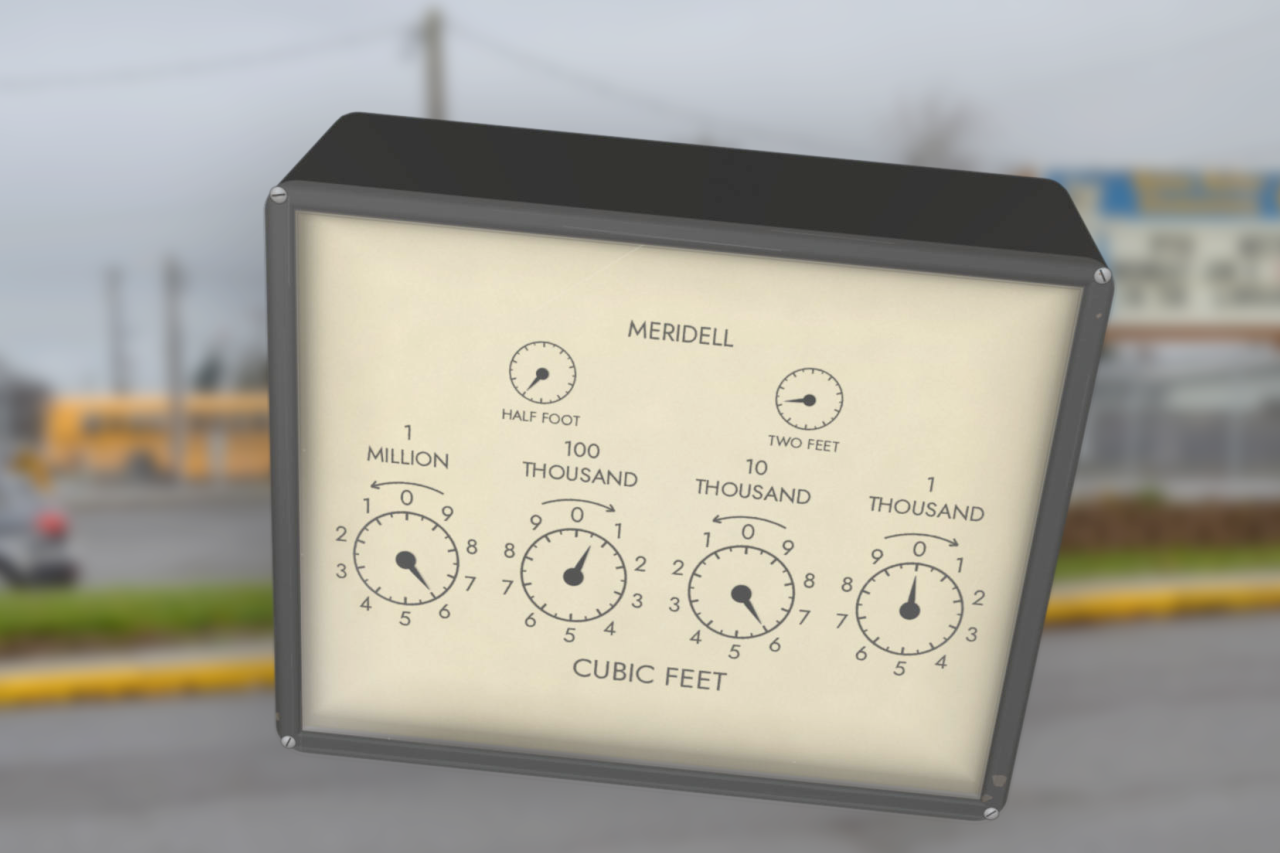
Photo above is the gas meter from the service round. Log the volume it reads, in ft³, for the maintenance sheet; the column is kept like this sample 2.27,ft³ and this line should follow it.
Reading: 606000,ft³
